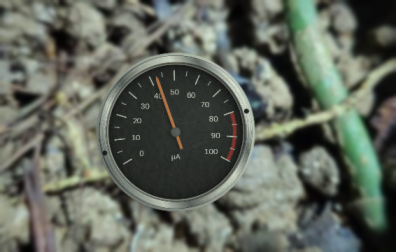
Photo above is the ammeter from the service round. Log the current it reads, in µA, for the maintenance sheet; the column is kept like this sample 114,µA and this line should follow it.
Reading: 42.5,µA
